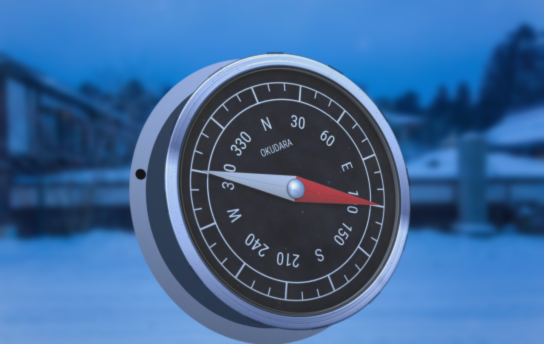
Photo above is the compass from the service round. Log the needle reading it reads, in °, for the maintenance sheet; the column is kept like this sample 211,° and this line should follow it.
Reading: 120,°
